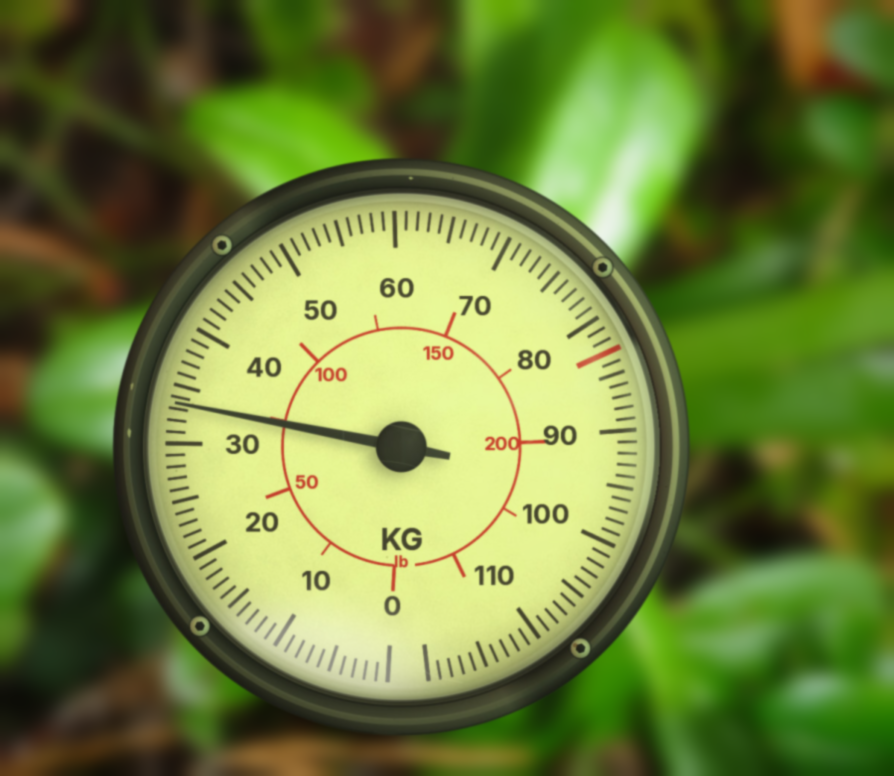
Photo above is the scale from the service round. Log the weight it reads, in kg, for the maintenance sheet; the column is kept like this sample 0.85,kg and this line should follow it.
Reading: 33.5,kg
